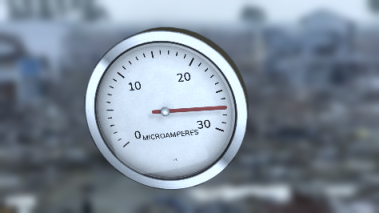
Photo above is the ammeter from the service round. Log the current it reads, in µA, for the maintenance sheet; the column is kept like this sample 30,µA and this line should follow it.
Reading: 27,µA
